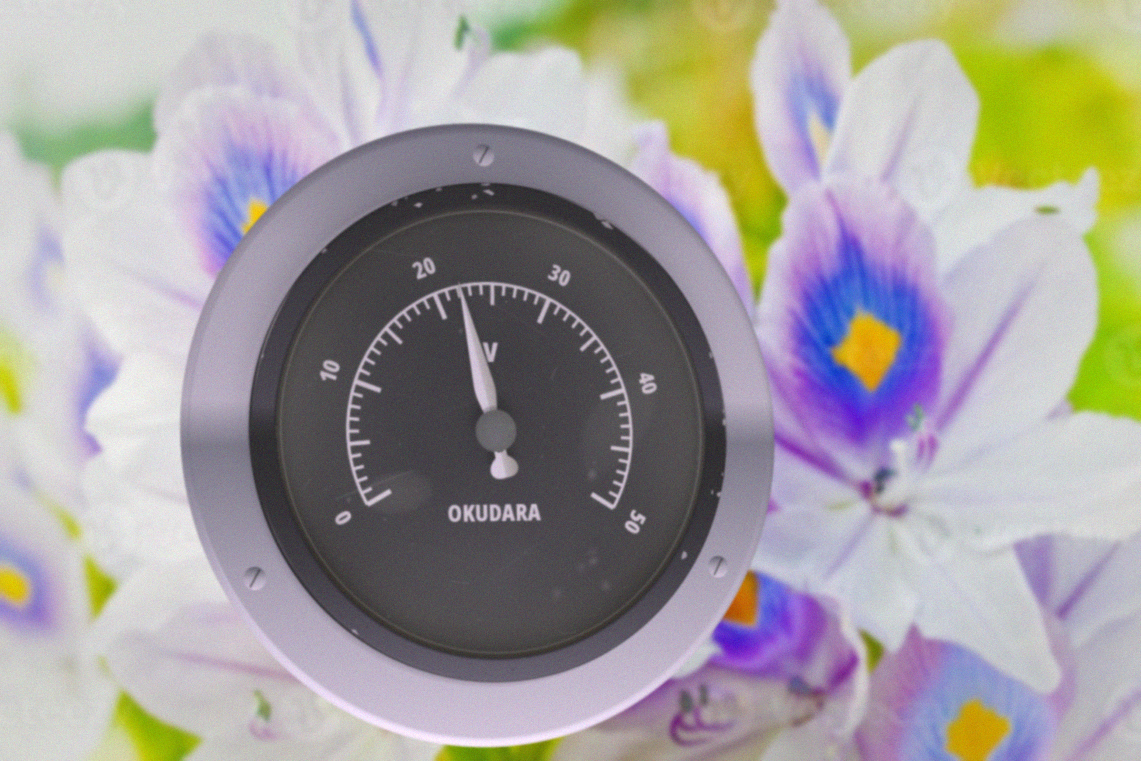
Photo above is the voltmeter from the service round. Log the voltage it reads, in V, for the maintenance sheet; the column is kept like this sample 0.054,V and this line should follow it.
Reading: 22,V
